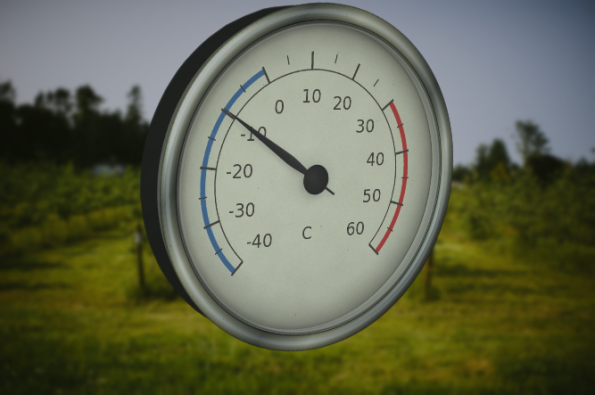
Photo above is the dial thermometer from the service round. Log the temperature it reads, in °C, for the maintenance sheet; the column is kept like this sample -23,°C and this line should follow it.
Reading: -10,°C
